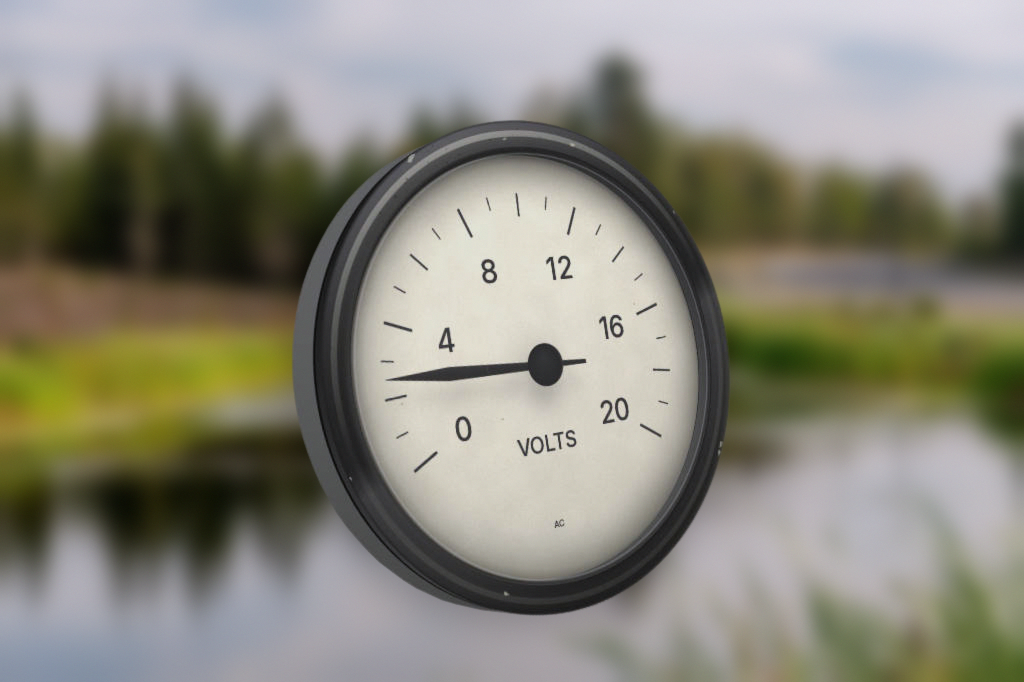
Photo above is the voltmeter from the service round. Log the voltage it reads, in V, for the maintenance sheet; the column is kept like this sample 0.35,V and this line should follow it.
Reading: 2.5,V
